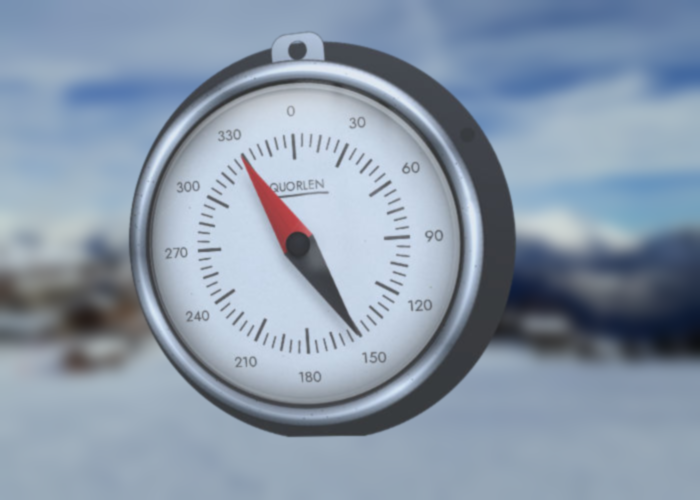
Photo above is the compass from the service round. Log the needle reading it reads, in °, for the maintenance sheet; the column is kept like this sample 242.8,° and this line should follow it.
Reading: 330,°
